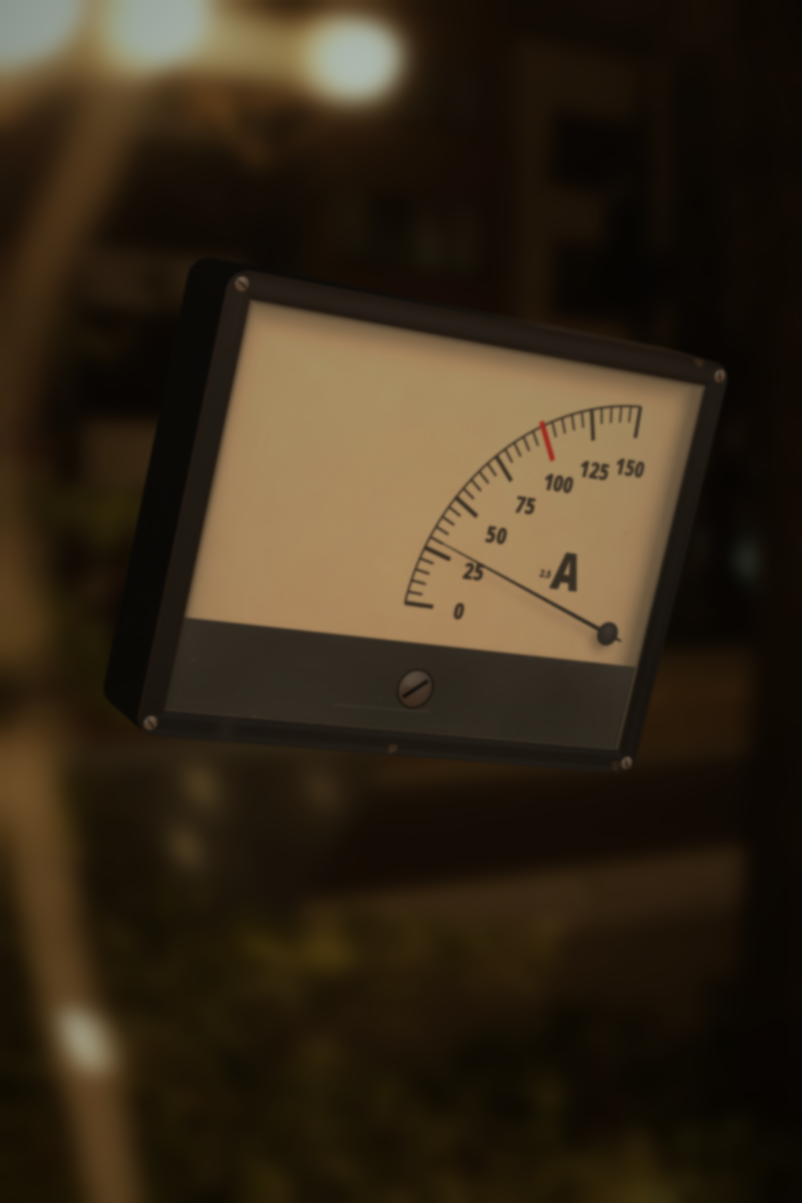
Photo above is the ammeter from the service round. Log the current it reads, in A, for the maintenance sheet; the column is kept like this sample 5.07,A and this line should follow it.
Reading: 30,A
